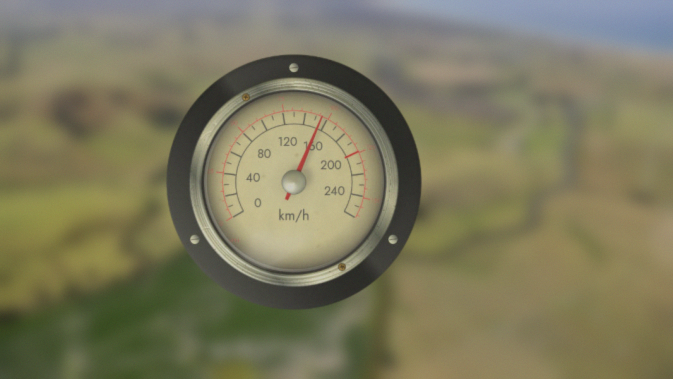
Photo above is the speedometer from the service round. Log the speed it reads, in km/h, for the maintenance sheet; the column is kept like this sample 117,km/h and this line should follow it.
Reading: 155,km/h
